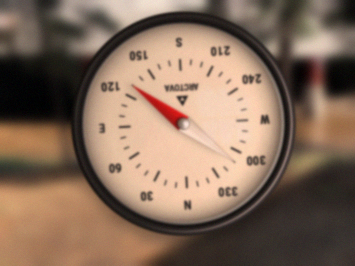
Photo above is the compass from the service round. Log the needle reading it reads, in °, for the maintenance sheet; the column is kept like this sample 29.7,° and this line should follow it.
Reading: 130,°
